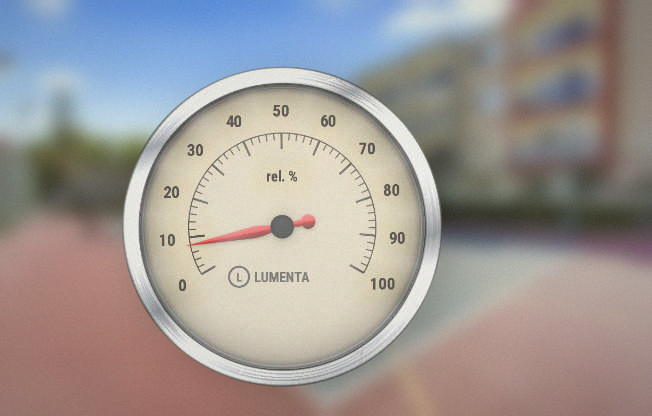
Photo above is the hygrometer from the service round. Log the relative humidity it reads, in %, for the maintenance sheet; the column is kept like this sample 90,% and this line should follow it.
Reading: 8,%
